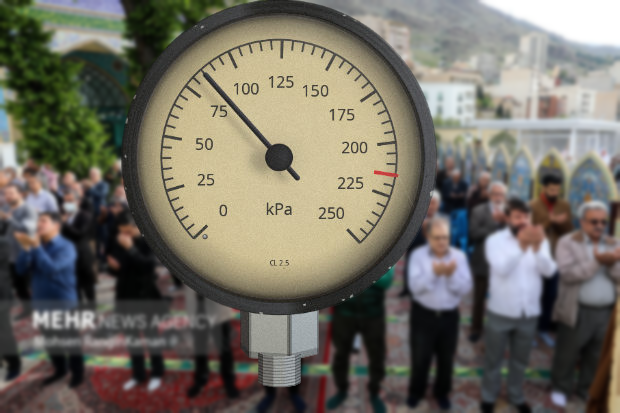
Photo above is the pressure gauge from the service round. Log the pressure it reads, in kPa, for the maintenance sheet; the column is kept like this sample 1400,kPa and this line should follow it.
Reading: 85,kPa
